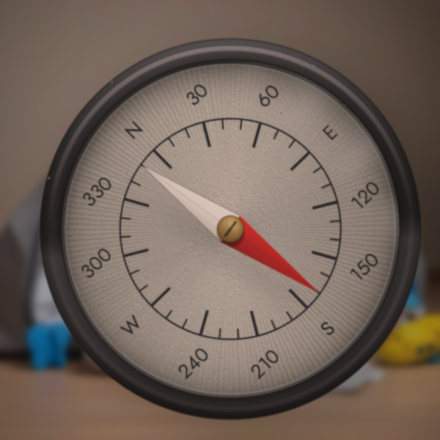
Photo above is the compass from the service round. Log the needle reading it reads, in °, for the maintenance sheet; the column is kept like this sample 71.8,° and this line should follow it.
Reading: 170,°
